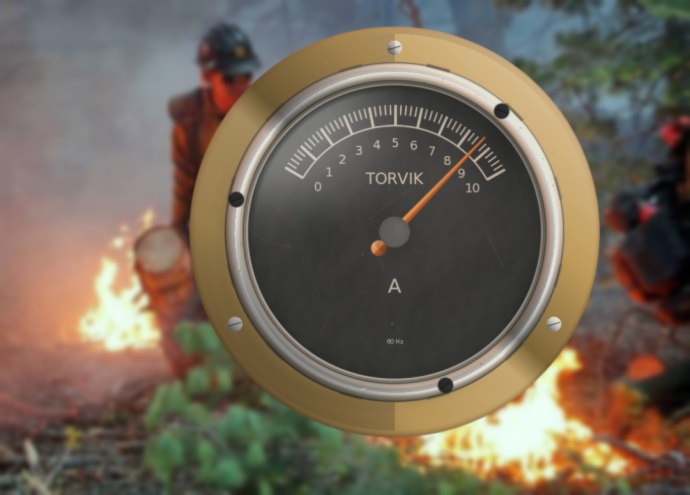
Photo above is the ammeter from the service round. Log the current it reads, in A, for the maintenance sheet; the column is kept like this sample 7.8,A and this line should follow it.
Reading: 8.6,A
